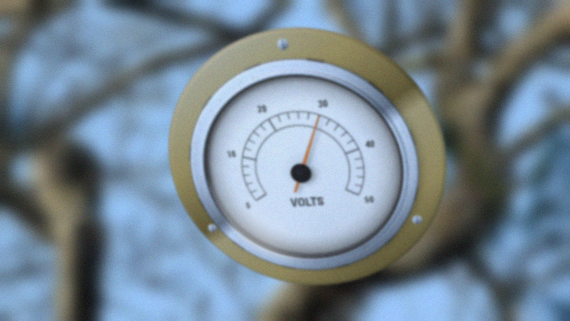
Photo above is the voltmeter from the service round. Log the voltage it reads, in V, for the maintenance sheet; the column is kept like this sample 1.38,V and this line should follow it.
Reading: 30,V
